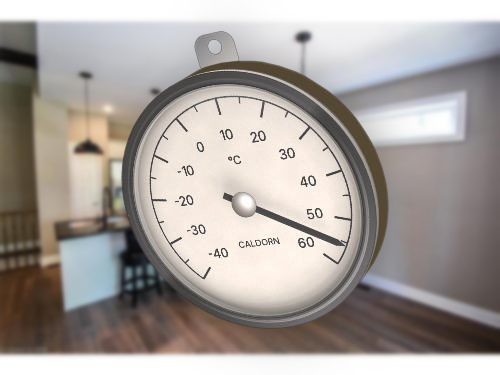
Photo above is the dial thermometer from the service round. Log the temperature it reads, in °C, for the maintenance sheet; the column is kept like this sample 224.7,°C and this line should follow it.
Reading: 55,°C
